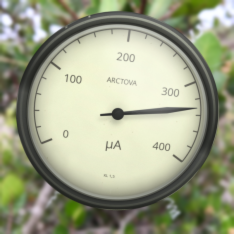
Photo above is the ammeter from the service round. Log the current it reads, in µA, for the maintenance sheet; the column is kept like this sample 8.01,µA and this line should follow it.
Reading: 330,µA
